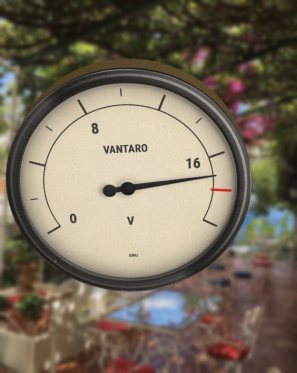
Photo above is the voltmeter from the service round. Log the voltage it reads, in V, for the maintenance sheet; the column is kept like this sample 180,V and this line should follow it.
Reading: 17,V
